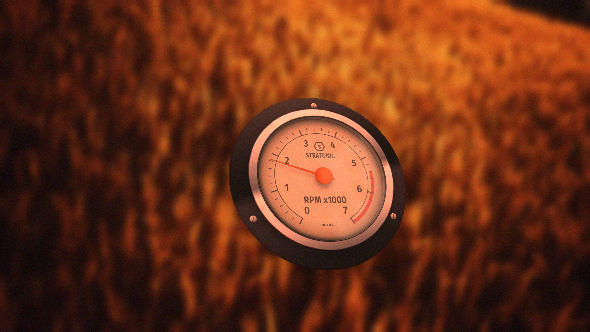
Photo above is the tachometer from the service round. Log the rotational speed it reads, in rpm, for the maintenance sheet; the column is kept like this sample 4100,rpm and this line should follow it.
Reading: 1800,rpm
